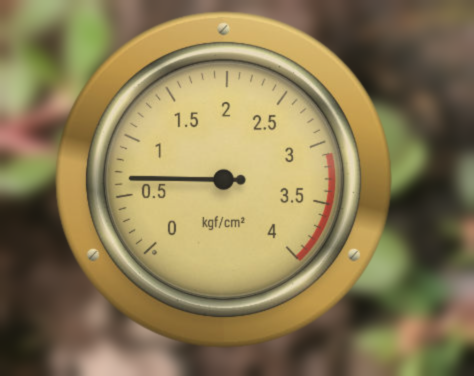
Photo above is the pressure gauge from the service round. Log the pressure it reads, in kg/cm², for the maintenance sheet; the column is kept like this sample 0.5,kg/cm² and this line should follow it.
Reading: 0.65,kg/cm²
